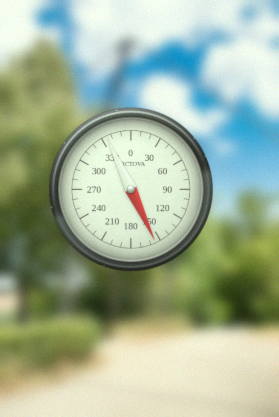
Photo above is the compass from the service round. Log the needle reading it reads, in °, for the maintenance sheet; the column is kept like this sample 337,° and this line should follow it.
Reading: 155,°
